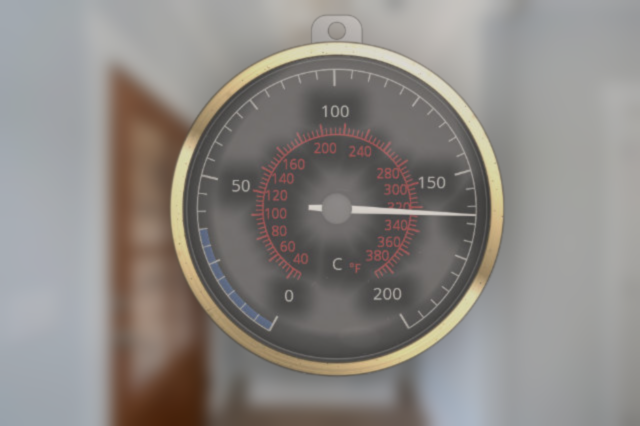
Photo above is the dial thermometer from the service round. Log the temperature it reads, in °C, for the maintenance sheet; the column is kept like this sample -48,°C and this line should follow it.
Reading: 162.5,°C
